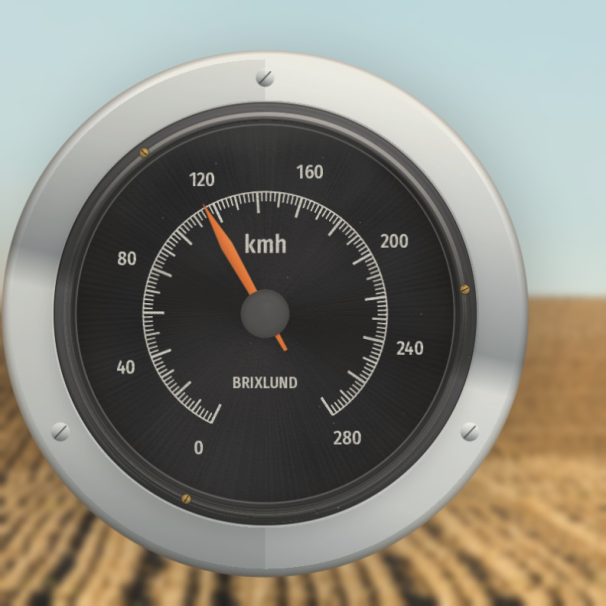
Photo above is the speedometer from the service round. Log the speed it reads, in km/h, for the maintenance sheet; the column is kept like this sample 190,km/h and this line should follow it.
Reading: 116,km/h
